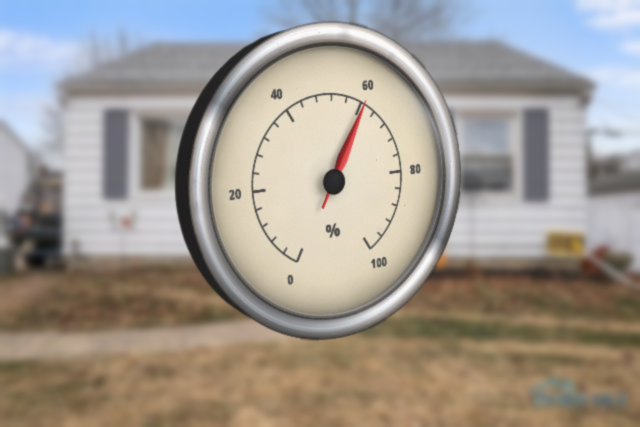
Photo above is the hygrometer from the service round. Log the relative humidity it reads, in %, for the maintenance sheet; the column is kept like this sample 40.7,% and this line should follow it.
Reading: 60,%
